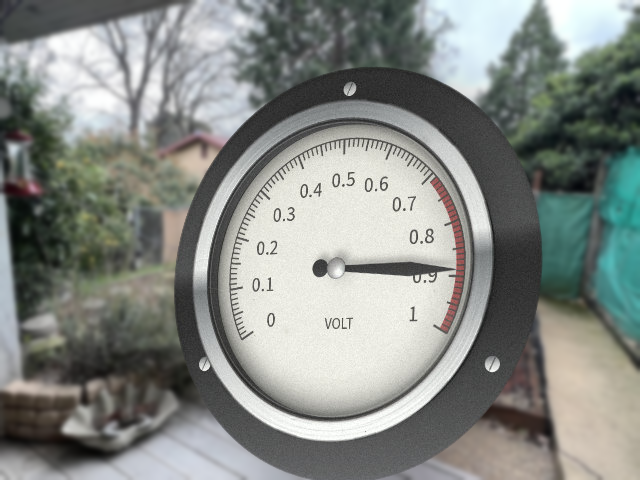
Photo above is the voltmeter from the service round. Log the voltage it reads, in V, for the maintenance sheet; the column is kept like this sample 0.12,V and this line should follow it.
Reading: 0.89,V
